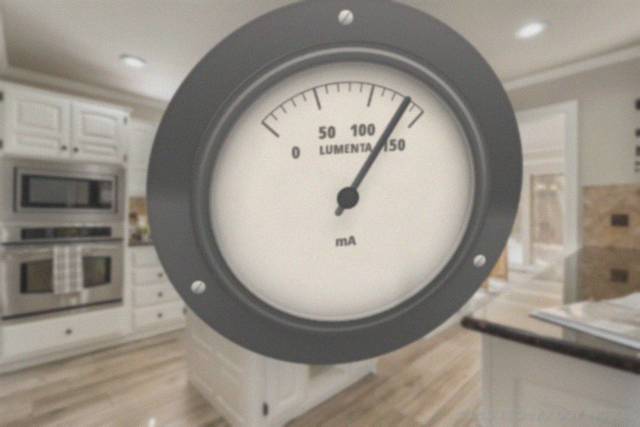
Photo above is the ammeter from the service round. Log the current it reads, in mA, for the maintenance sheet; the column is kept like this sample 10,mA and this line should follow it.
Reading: 130,mA
